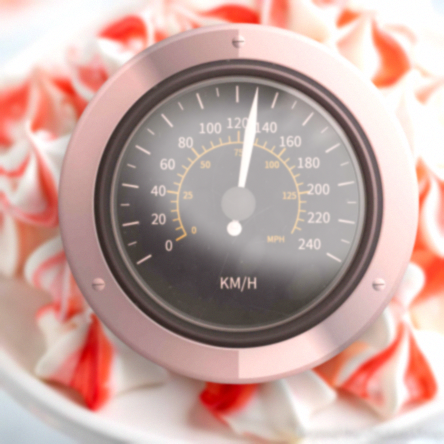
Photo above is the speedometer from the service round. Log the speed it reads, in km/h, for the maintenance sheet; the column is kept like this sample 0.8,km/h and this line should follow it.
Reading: 130,km/h
